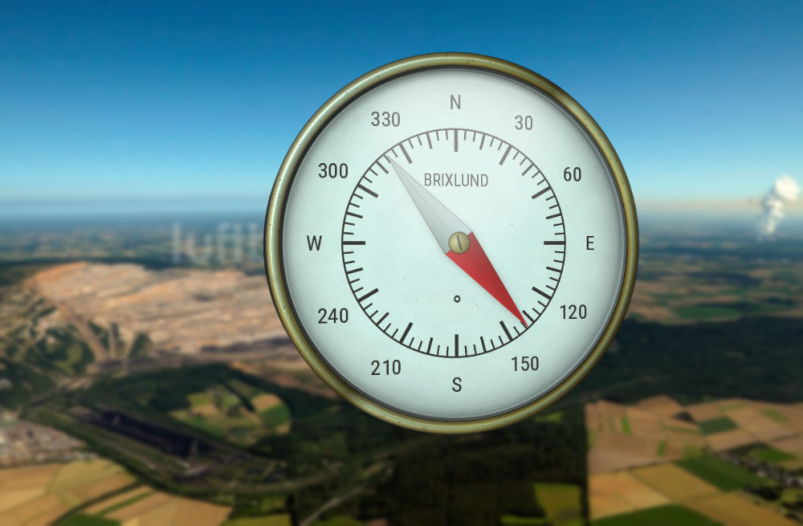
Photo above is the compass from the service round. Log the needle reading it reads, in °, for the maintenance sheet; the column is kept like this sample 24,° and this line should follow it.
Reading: 140,°
